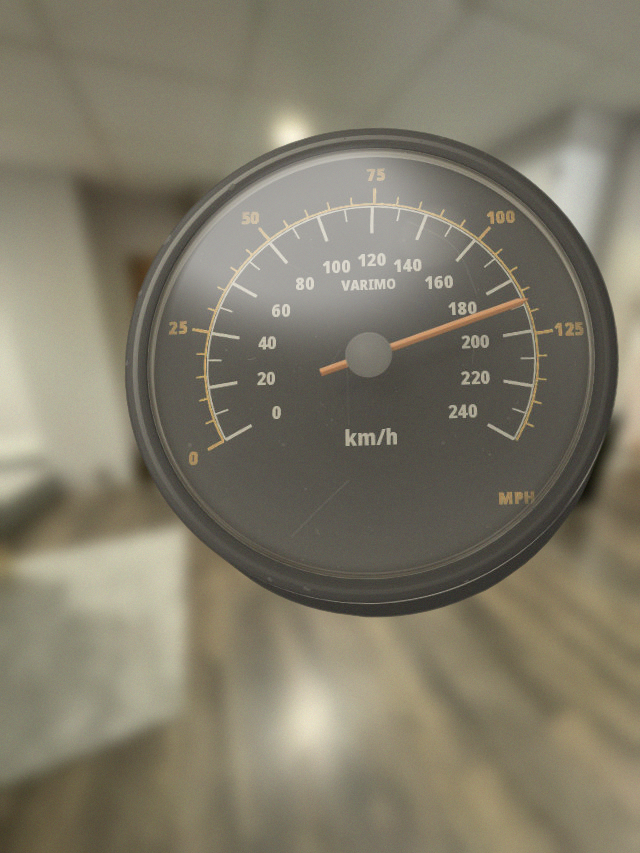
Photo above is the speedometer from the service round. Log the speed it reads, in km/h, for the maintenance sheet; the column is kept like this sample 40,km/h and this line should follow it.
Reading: 190,km/h
